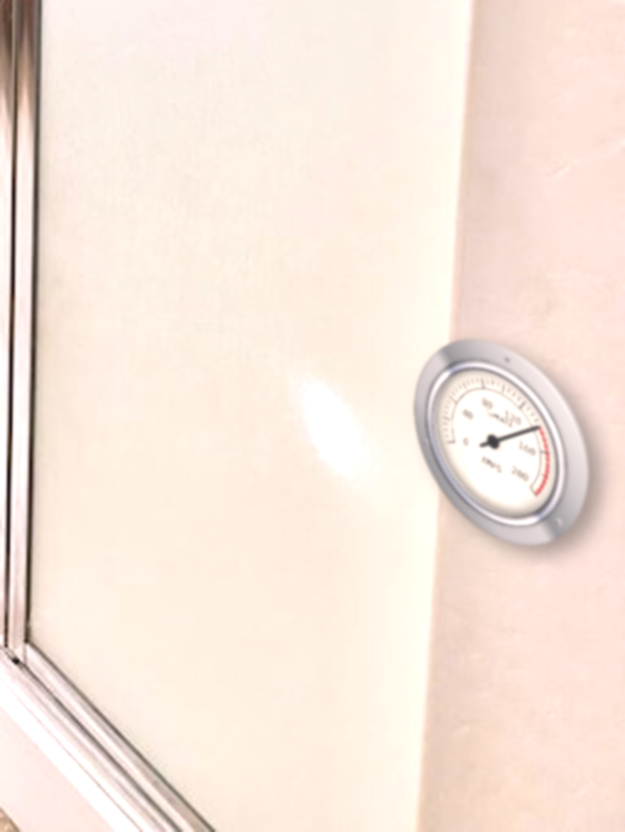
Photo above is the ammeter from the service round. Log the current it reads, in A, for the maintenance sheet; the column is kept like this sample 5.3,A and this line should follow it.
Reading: 140,A
